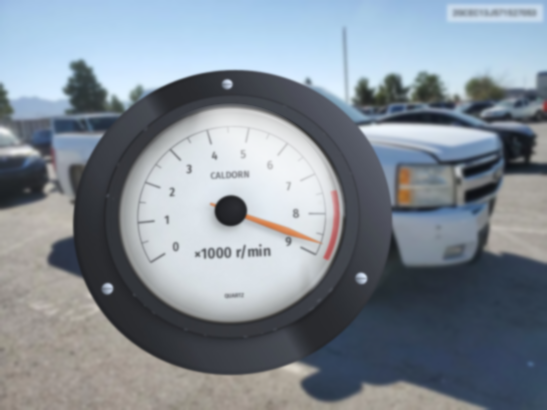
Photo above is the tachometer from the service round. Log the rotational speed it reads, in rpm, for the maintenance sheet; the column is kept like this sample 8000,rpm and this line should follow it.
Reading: 8750,rpm
